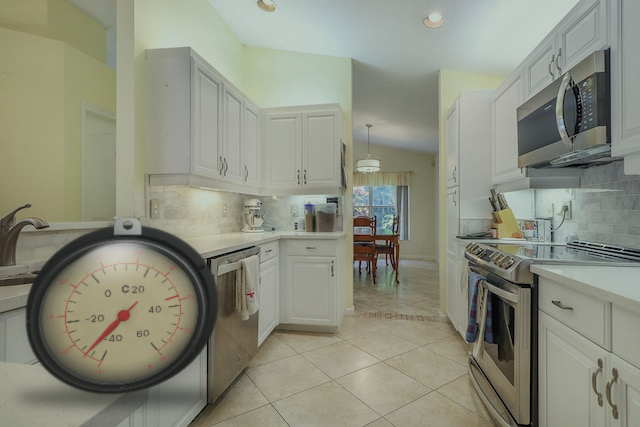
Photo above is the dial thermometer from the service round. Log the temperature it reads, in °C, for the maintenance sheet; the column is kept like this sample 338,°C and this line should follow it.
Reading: -34,°C
